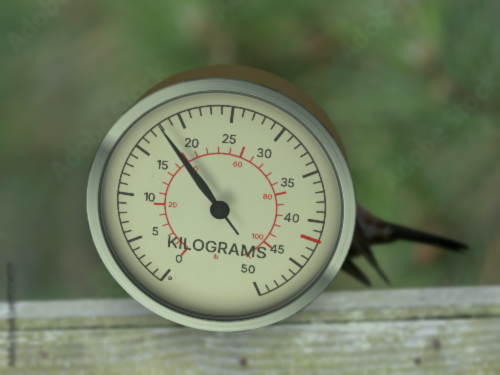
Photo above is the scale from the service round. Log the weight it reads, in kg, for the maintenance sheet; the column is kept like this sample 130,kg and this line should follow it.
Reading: 18,kg
